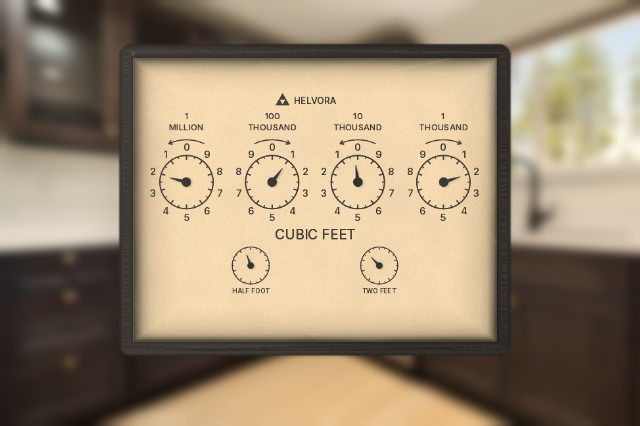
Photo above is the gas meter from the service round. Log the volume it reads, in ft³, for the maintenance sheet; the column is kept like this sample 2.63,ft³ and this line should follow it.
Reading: 210200,ft³
